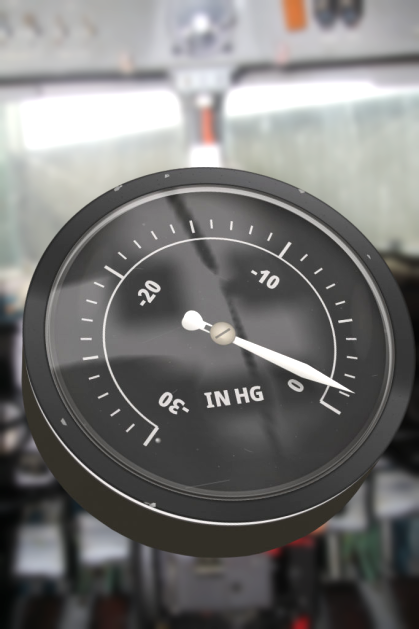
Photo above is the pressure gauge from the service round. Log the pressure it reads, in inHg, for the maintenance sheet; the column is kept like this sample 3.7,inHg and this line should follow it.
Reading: -1,inHg
